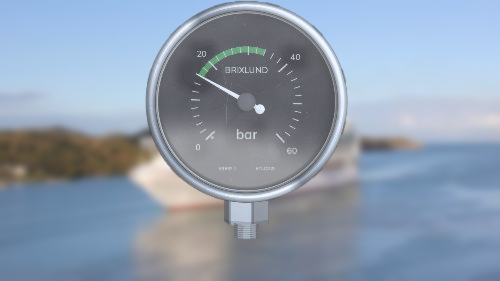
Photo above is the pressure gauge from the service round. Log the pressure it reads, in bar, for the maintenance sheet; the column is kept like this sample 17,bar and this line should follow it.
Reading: 16,bar
